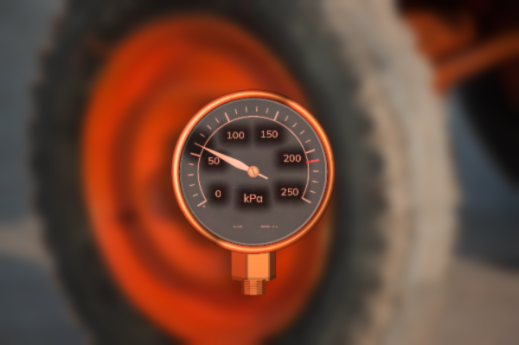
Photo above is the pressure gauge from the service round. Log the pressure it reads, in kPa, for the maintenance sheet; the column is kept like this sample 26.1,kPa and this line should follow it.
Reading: 60,kPa
